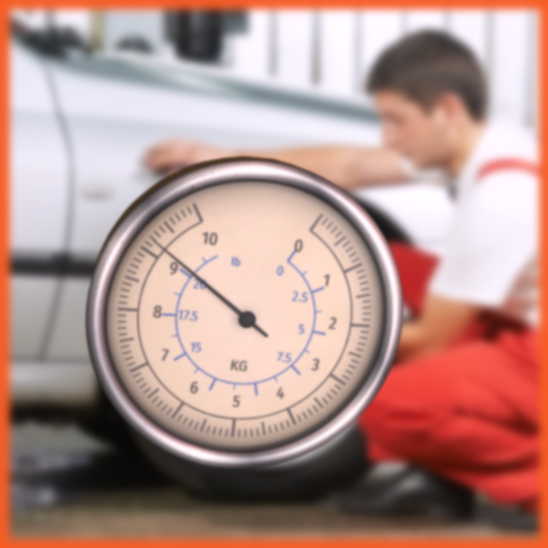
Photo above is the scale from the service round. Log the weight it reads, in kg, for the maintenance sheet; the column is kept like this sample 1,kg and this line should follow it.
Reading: 9.2,kg
